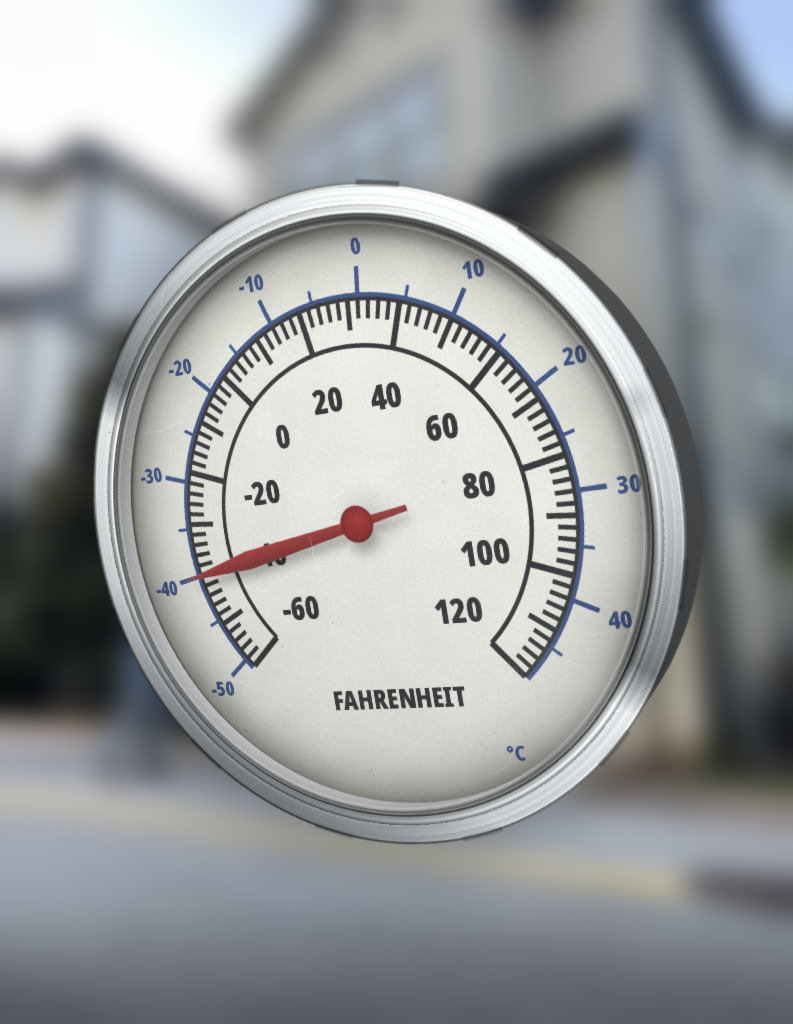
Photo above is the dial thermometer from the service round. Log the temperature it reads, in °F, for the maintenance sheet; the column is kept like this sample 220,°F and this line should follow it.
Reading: -40,°F
